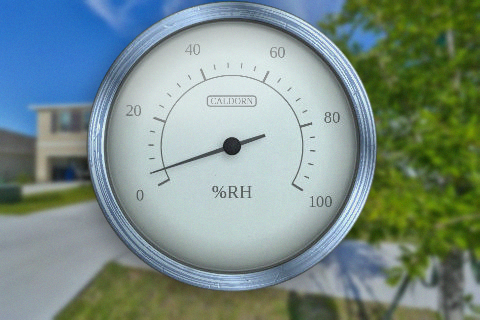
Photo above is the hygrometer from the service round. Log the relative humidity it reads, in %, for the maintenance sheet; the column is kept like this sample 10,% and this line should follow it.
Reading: 4,%
